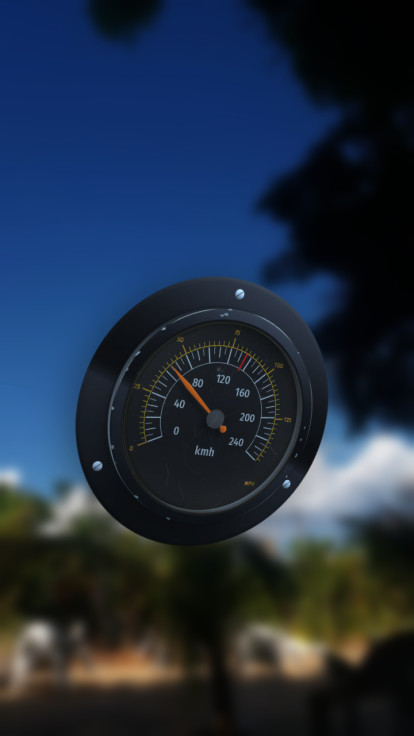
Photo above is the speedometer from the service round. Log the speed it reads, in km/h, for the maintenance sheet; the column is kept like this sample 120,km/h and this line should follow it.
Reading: 65,km/h
